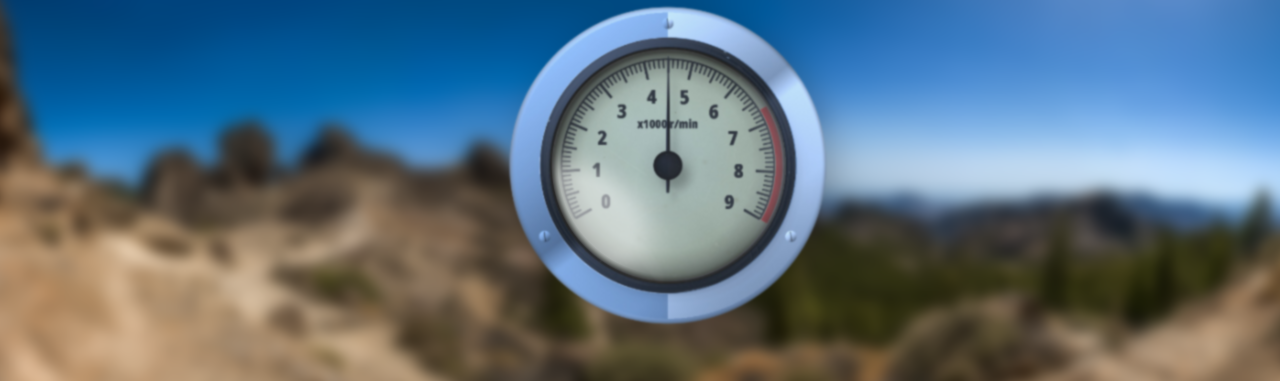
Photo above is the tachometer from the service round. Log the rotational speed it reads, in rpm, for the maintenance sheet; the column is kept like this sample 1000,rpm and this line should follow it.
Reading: 4500,rpm
